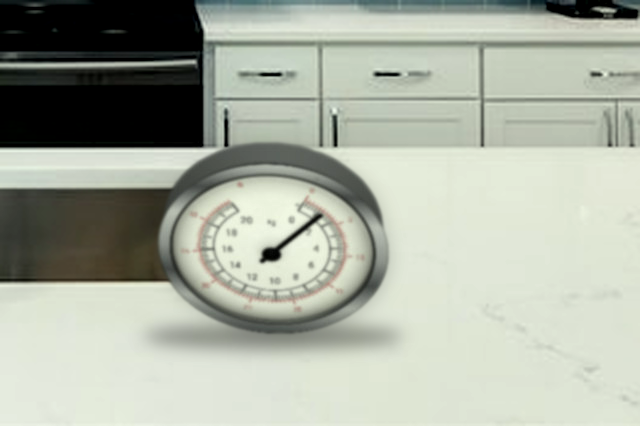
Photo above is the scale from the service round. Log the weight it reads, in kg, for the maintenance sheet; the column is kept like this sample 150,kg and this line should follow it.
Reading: 1,kg
